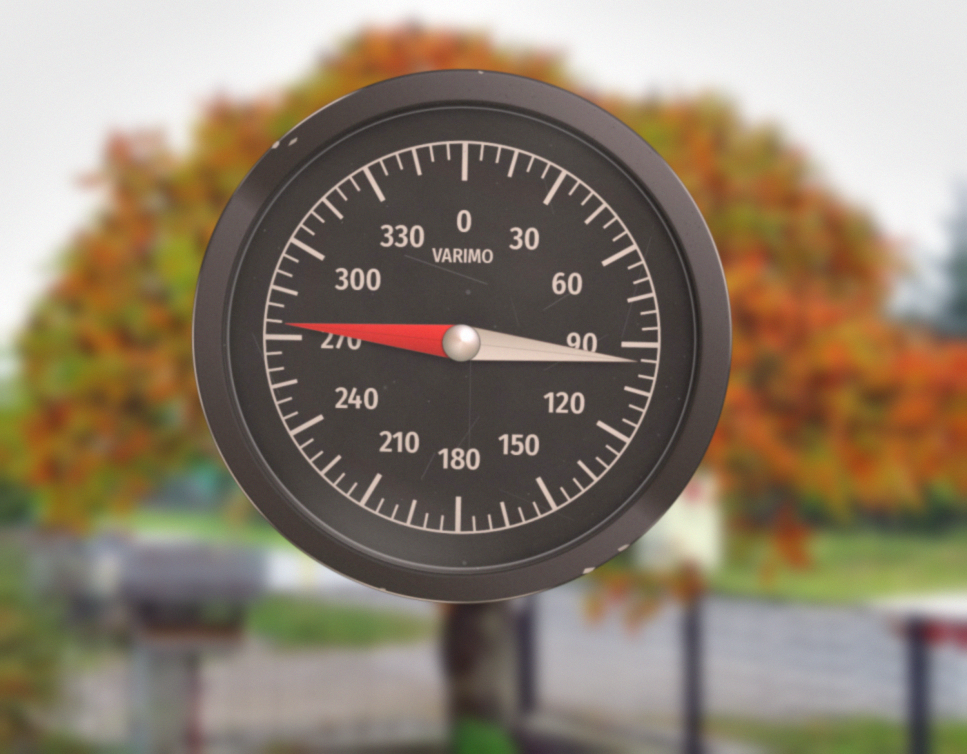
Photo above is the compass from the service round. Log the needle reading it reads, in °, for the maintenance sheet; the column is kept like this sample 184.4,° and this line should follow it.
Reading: 275,°
